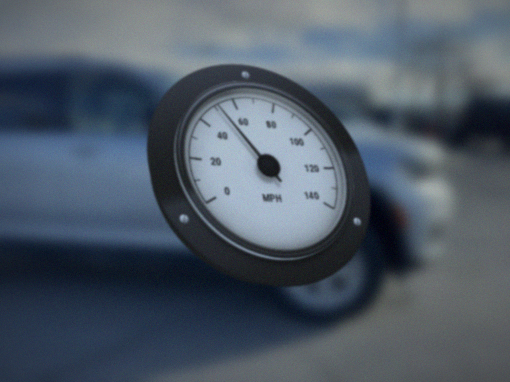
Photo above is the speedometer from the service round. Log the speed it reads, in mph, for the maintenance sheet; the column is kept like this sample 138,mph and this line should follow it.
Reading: 50,mph
